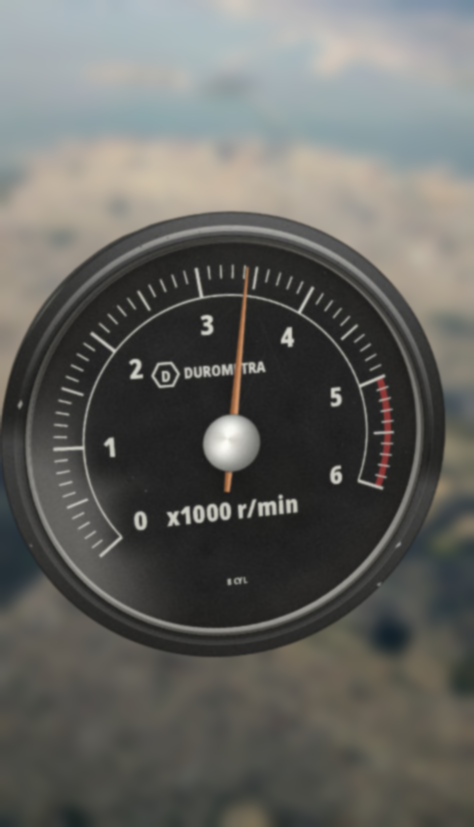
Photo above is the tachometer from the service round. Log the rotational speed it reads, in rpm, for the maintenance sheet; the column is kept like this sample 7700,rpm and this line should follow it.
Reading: 3400,rpm
